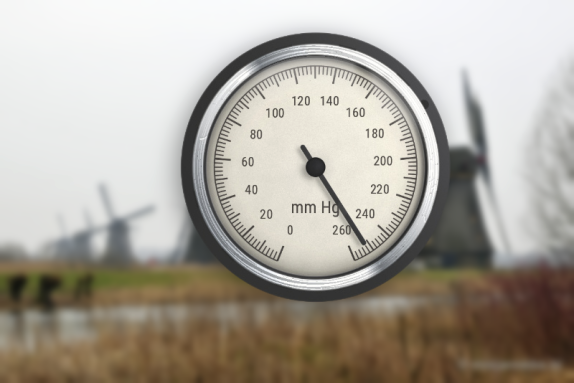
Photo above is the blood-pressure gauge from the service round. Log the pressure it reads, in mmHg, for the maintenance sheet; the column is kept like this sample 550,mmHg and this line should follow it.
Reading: 252,mmHg
